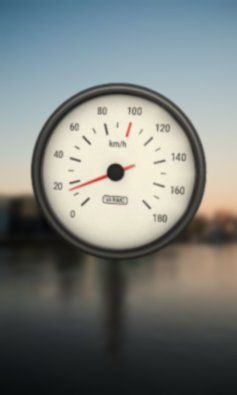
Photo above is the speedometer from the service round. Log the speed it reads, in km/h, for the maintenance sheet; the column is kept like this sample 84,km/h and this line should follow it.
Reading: 15,km/h
